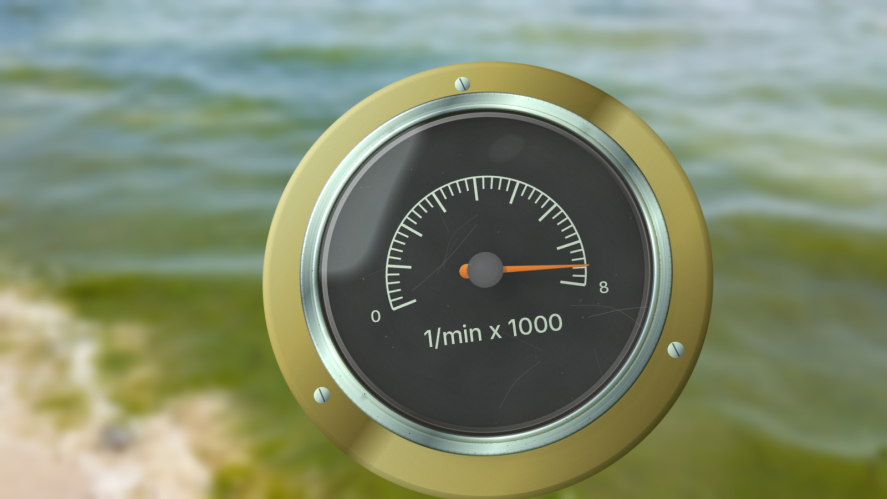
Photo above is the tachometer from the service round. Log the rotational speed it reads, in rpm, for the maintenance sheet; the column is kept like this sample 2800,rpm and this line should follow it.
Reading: 7600,rpm
